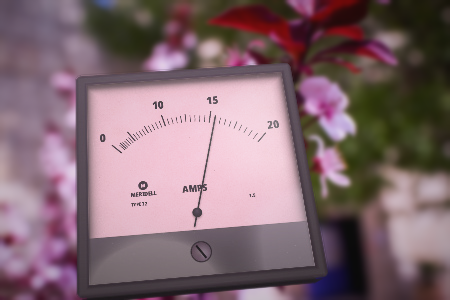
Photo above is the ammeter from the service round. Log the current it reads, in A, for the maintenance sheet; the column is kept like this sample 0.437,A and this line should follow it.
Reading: 15.5,A
